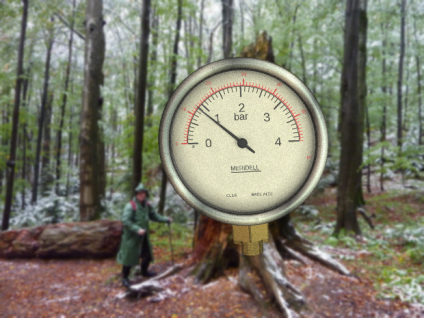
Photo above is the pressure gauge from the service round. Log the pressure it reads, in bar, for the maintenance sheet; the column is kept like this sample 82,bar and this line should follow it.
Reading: 0.9,bar
